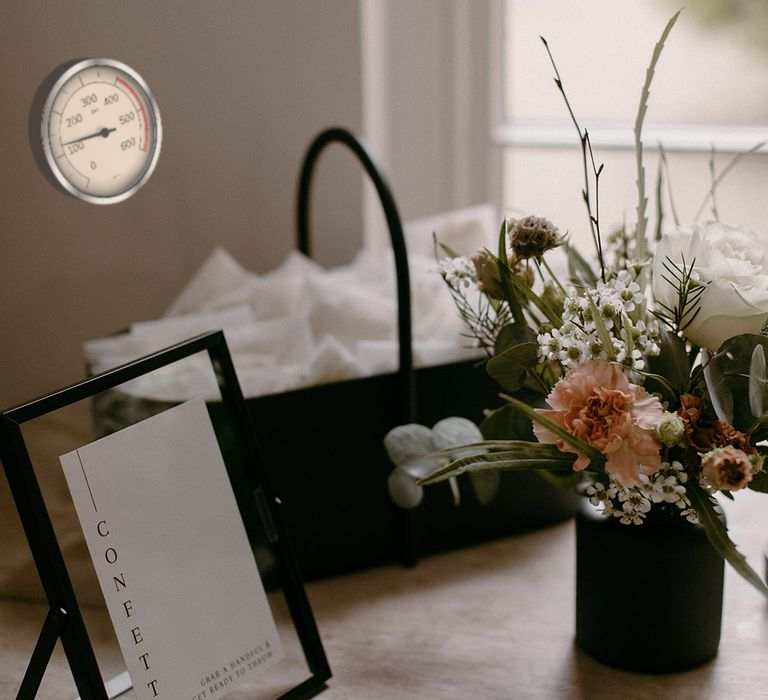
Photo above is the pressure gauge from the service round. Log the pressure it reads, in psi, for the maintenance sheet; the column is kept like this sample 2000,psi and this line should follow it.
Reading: 125,psi
